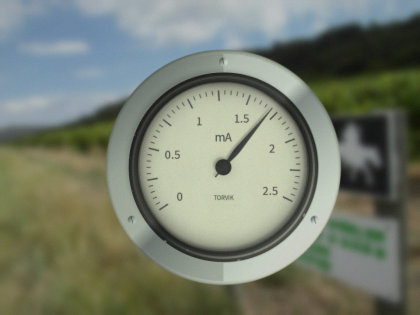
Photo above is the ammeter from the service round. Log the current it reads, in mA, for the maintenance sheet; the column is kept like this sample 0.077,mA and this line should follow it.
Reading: 1.7,mA
